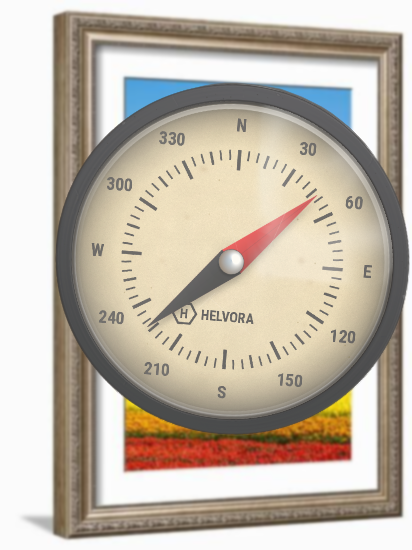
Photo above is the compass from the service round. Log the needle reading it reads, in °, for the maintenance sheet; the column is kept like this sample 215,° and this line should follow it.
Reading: 47.5,°
